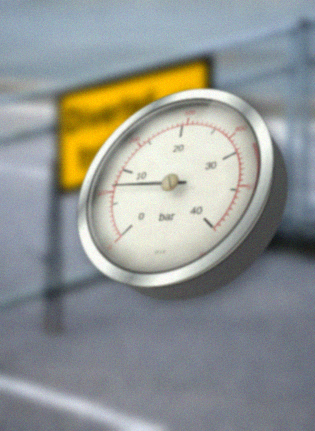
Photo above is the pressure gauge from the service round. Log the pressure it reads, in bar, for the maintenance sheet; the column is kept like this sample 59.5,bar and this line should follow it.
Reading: 7.5,bar
